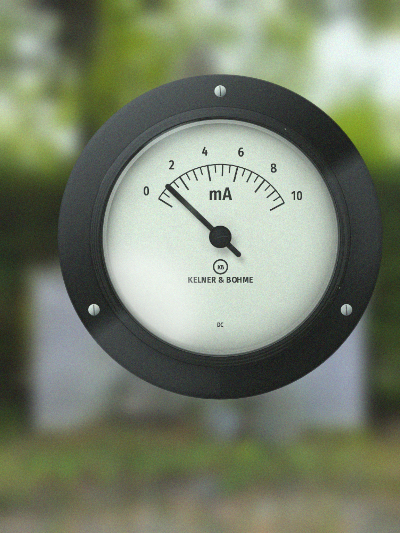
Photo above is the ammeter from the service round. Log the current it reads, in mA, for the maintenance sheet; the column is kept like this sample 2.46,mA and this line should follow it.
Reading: 1,mA
